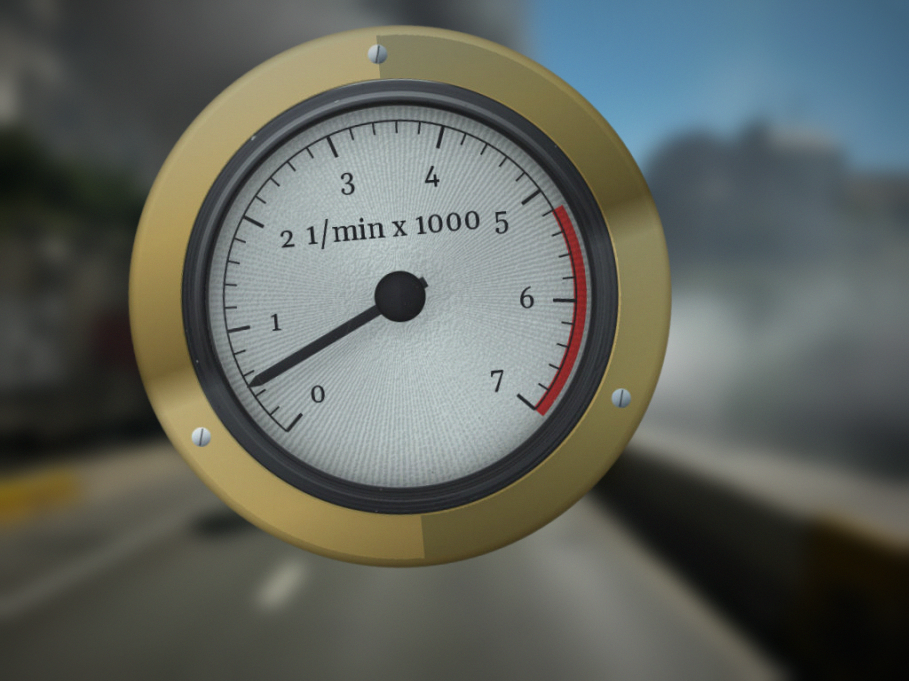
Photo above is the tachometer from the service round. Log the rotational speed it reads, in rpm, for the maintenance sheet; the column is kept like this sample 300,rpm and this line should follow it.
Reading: 500,rpm
